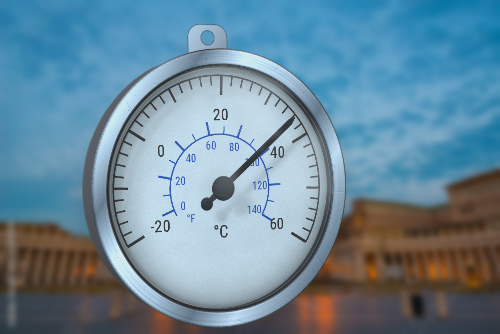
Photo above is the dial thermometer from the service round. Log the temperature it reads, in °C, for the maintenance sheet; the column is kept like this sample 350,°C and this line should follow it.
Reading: 36,°C
